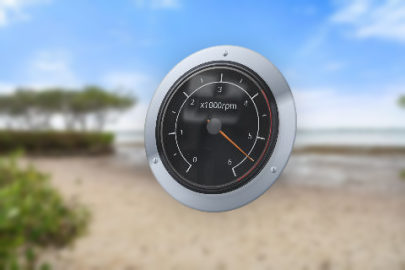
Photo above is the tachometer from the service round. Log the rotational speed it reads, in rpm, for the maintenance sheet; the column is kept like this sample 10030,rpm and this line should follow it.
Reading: 5500,rpm
